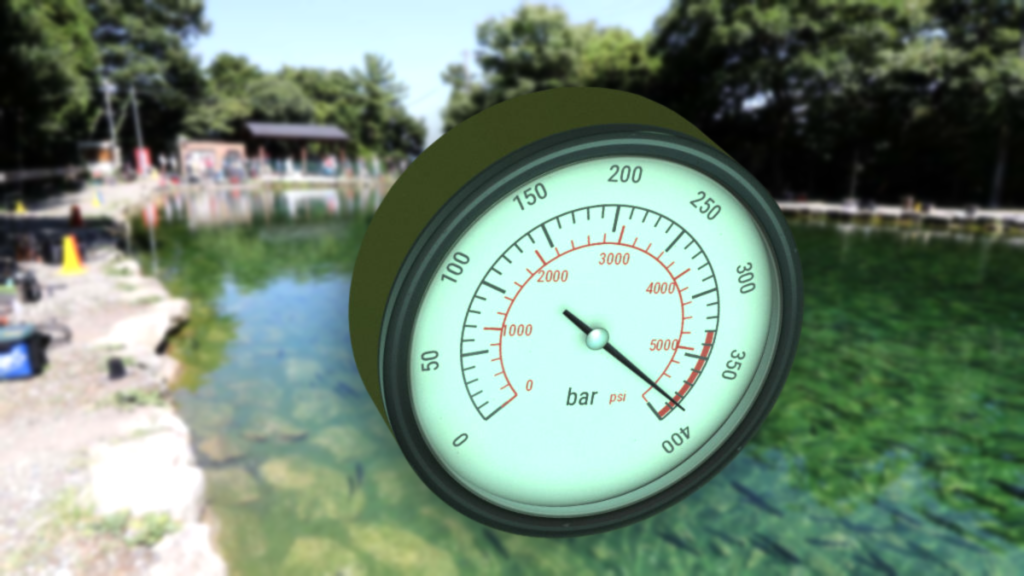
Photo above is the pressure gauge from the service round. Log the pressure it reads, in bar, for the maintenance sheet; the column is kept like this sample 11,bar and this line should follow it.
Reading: 385,bar
